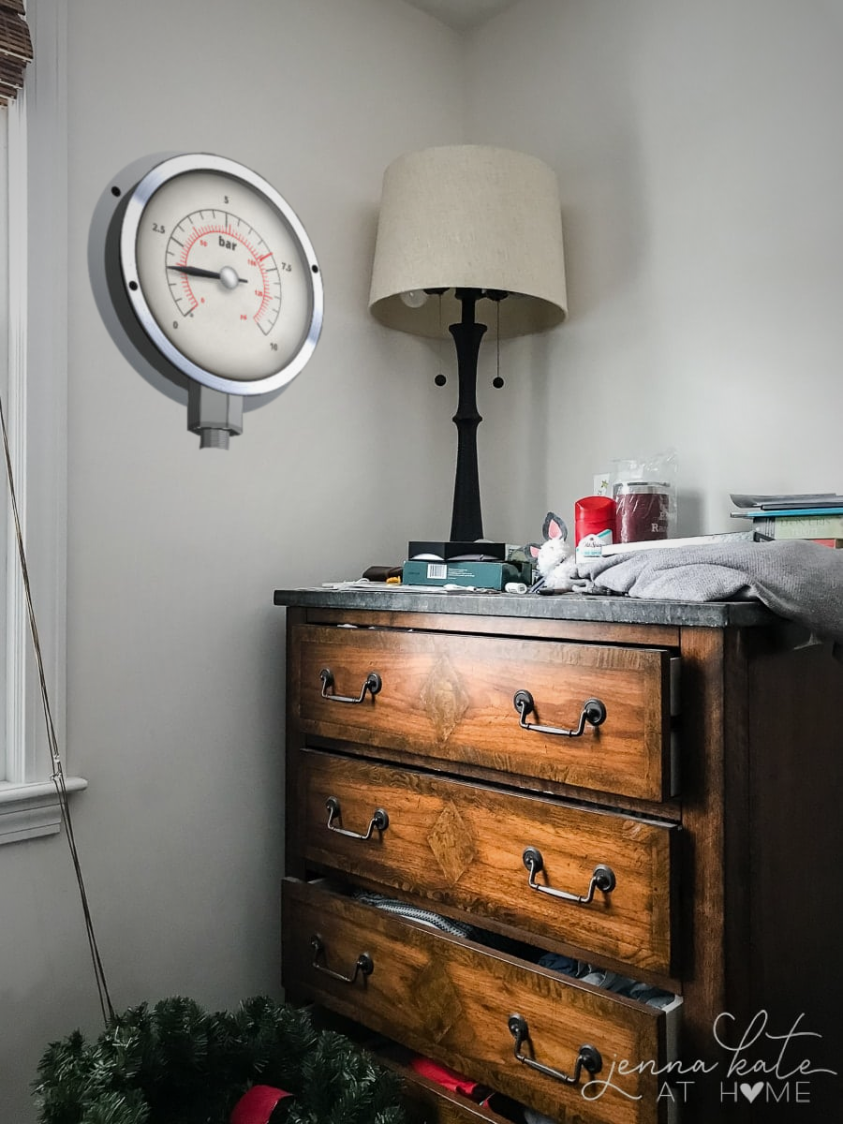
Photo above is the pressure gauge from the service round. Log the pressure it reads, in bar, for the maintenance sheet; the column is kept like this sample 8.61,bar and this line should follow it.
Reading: 1.5,bar
